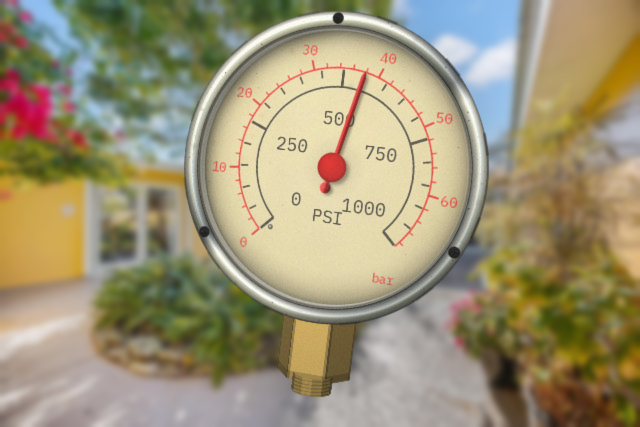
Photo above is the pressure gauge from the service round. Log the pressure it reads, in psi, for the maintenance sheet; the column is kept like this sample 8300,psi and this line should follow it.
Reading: 550,psi
